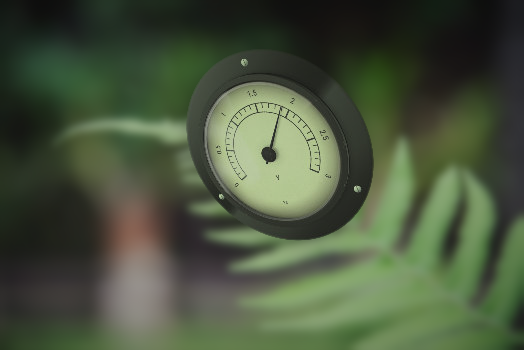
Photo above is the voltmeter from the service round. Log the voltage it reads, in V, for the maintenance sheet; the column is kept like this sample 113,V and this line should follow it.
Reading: 1.9,V
